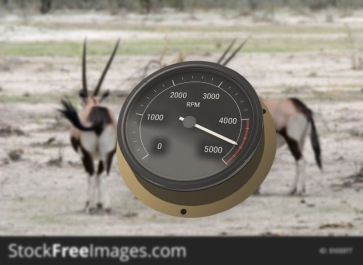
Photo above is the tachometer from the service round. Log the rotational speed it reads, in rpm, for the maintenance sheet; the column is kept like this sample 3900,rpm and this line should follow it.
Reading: 4600,rpm
